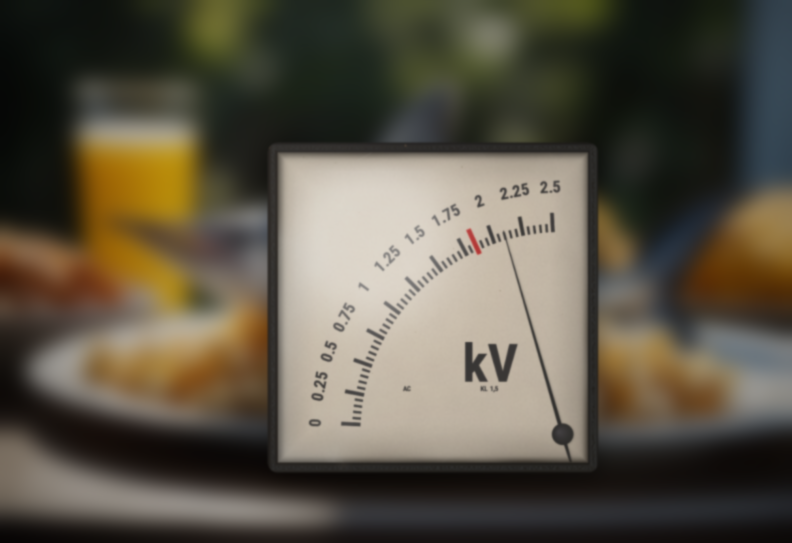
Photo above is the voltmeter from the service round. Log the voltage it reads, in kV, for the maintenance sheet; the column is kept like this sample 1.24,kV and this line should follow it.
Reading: 2.1,kV
